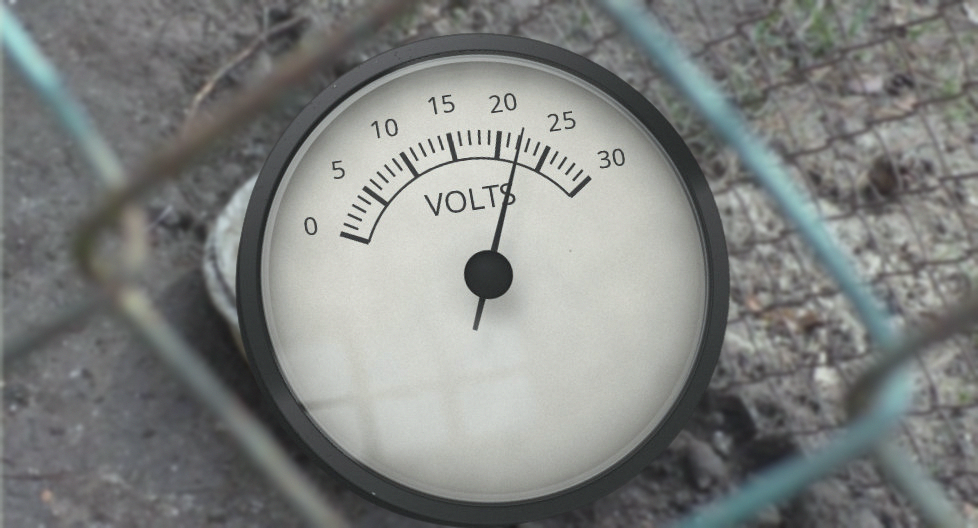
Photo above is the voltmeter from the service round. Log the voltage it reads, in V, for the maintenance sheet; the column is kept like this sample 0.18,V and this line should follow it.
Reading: 22,V
